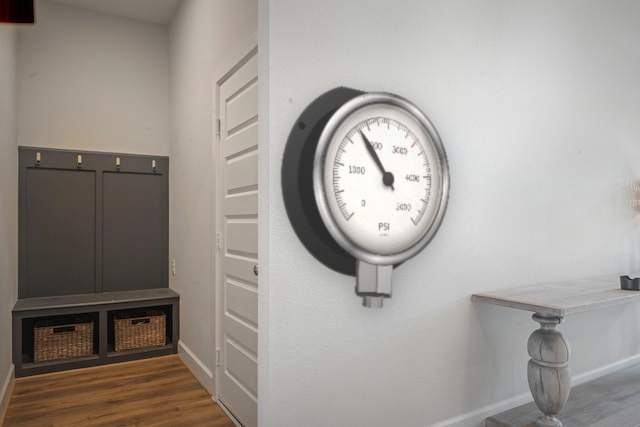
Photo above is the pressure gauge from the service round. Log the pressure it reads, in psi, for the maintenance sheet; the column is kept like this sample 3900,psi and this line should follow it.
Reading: 1750,psi
